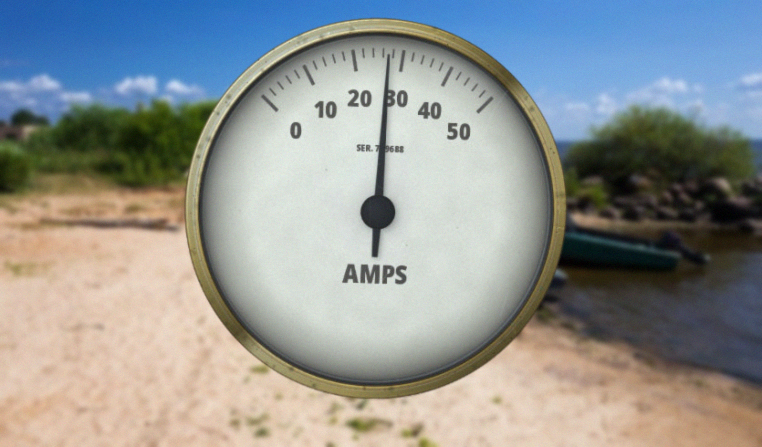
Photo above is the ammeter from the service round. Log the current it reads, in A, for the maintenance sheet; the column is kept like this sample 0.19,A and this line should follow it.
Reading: 27,A
